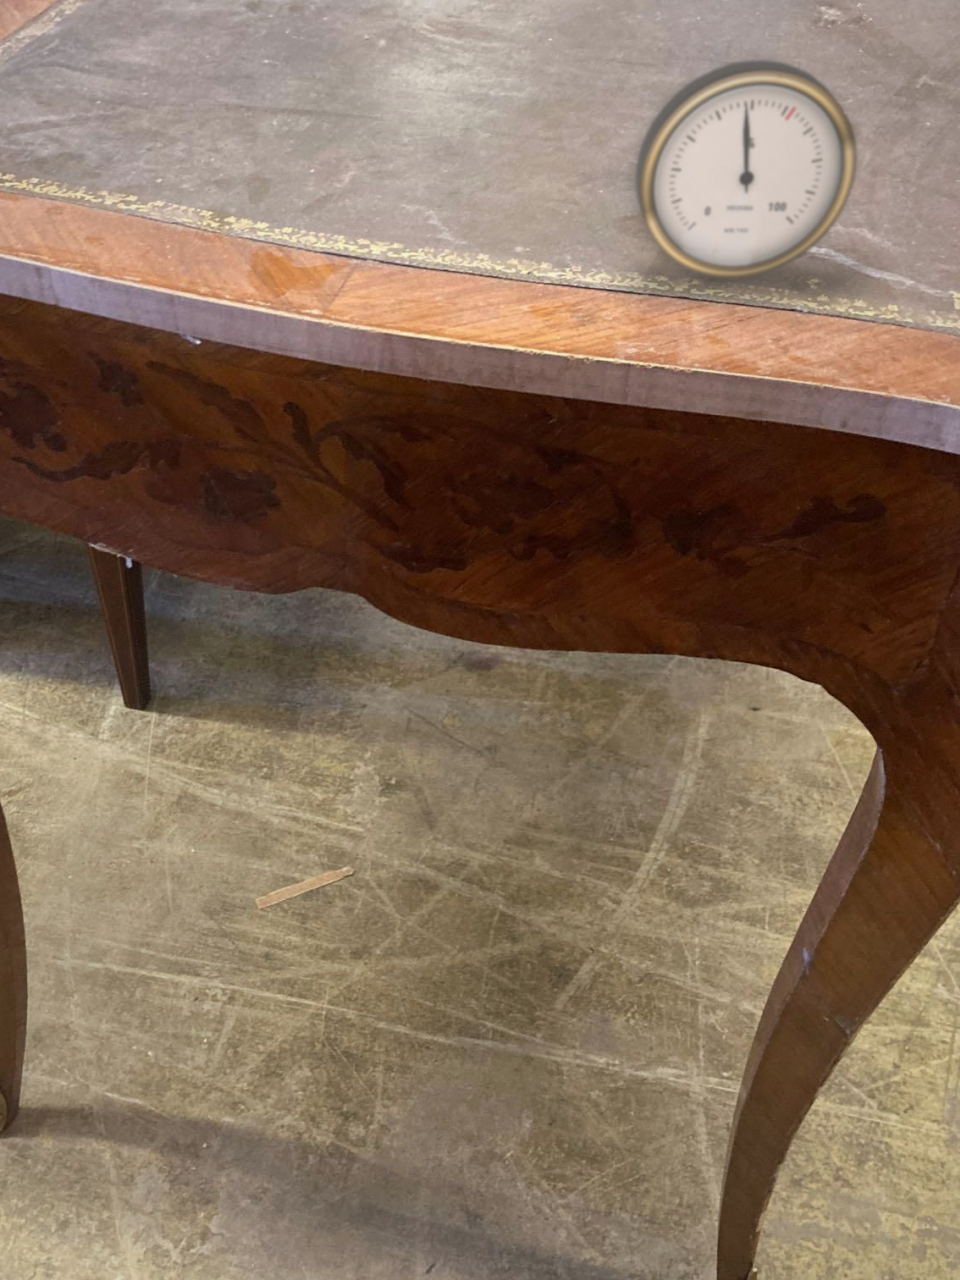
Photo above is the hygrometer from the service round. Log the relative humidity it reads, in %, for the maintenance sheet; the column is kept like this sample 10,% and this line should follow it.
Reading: 48,%
